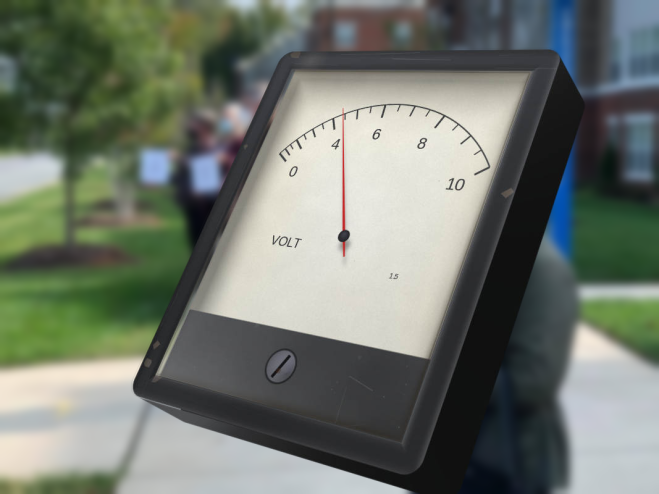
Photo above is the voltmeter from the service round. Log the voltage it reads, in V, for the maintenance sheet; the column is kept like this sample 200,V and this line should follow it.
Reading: 4.5,V
